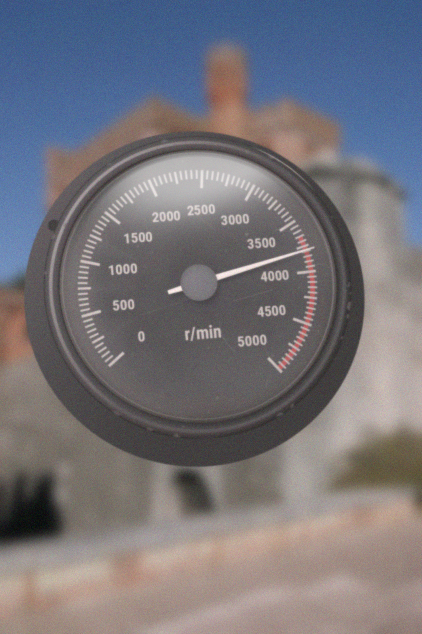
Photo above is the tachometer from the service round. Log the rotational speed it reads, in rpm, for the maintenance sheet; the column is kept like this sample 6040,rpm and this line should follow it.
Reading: 3800,rpm
